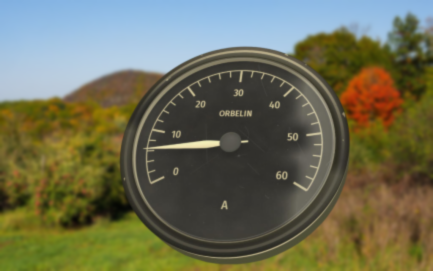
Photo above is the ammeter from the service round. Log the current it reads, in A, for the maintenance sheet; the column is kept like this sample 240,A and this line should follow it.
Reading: 6,A
